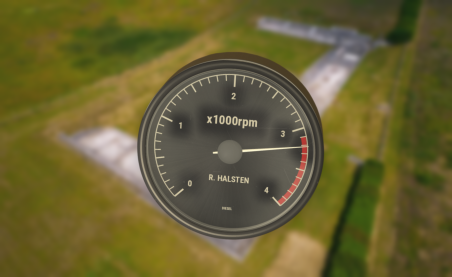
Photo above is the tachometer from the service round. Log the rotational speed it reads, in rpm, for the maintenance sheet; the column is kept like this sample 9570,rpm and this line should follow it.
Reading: 3200,rpm
